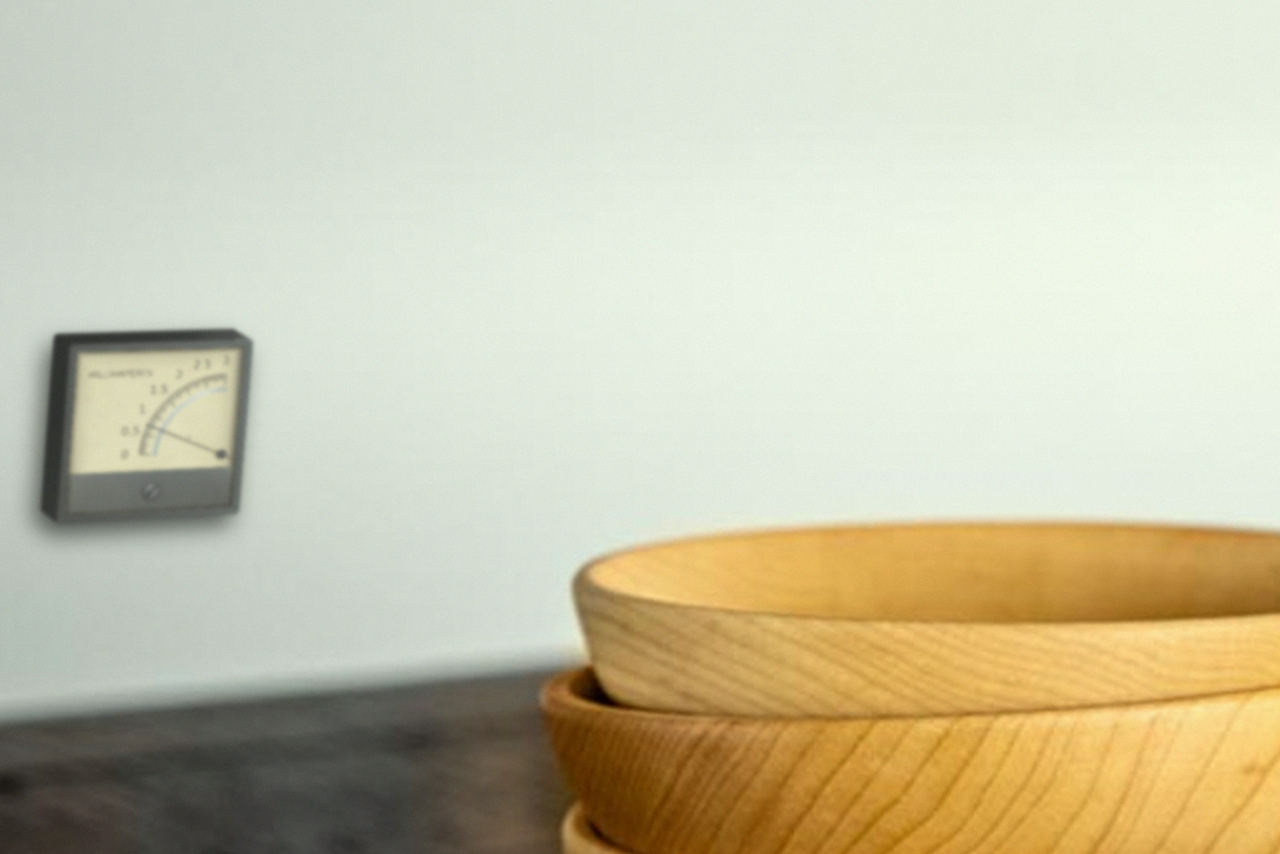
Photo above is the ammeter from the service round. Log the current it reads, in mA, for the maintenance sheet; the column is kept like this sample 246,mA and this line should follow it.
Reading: 0.75,mA
